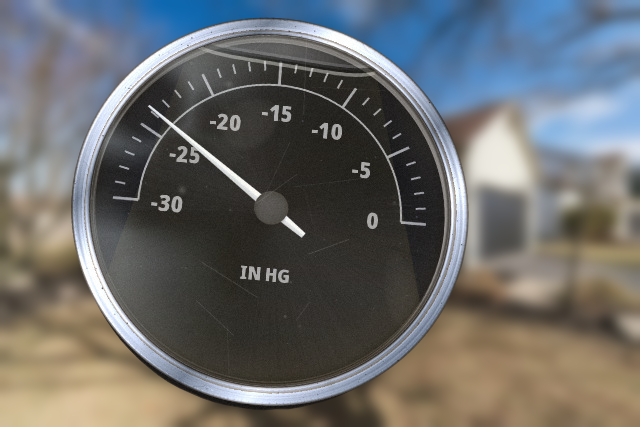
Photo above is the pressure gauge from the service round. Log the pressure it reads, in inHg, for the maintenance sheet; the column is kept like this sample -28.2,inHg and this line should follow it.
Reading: -24,inHg
